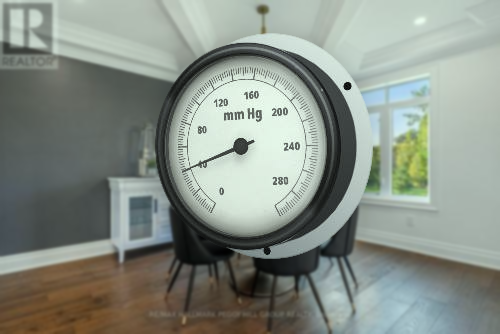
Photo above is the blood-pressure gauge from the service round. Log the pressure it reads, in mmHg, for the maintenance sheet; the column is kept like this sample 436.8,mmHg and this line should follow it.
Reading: 40,mmHg
